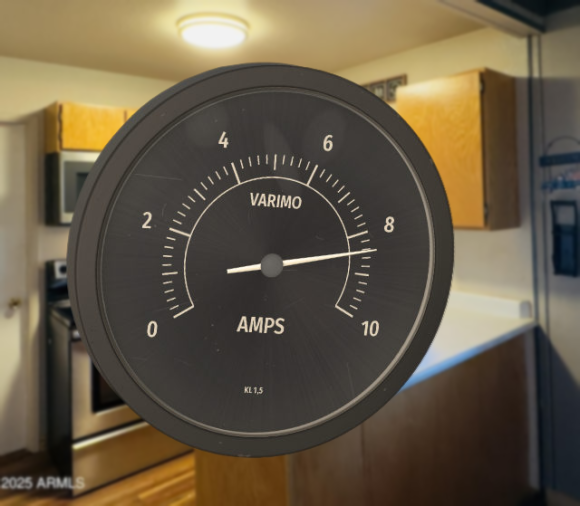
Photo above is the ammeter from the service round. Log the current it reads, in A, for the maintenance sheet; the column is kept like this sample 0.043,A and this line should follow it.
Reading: 8.4,A
